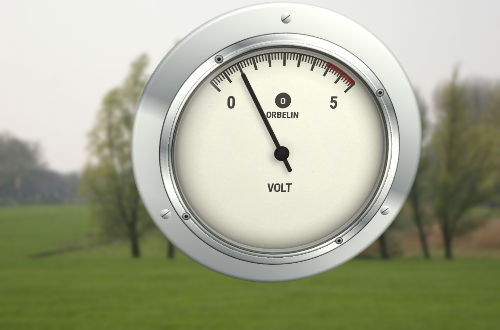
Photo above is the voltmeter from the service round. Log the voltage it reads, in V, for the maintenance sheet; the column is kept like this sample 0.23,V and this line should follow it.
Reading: 1,V
